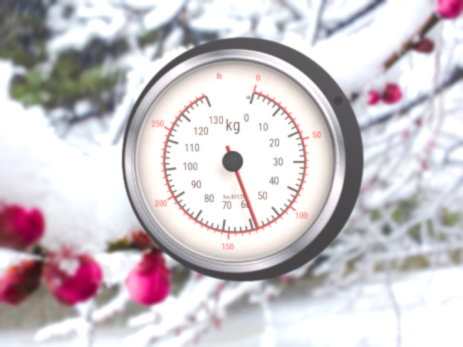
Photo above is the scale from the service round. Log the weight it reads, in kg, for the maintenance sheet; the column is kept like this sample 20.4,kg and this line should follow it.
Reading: 58,kg
